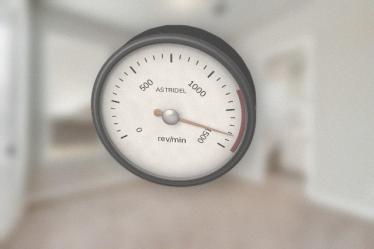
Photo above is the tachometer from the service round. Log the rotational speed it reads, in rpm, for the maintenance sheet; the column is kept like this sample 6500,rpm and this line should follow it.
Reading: 1400,rpm
